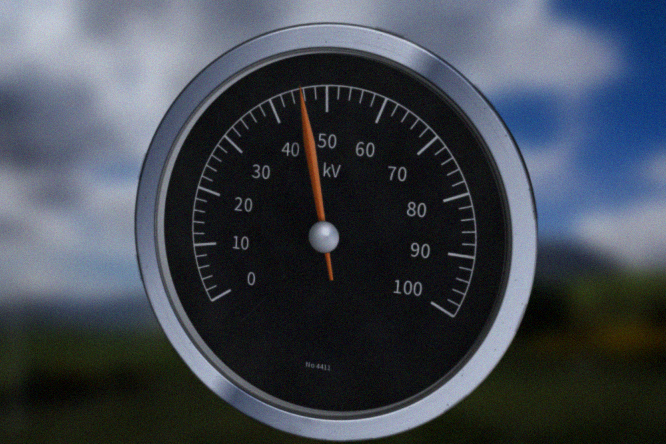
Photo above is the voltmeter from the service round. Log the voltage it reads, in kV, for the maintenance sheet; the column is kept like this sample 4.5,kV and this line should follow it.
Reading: 46,kV
